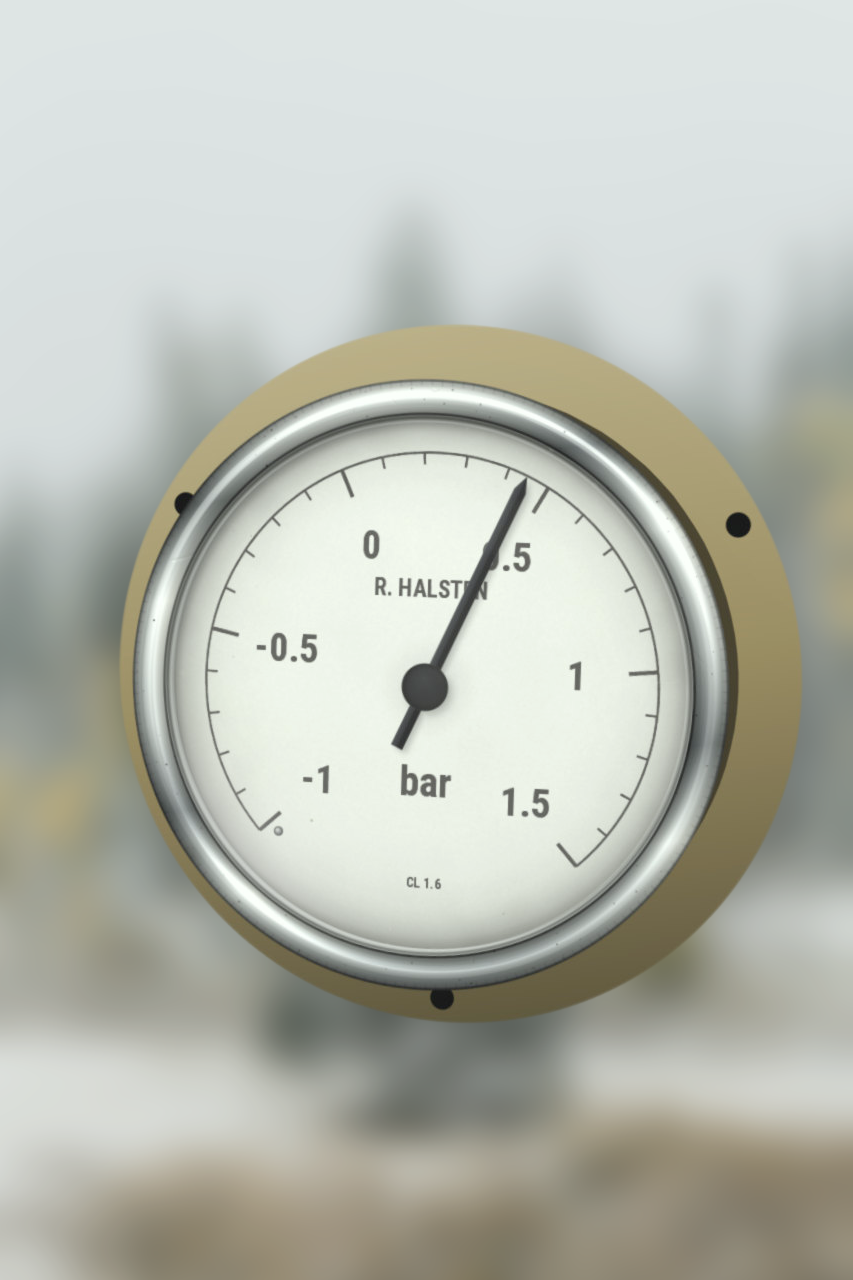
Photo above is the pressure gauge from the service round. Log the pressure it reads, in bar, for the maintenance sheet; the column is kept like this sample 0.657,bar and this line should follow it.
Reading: 0.45,bar
